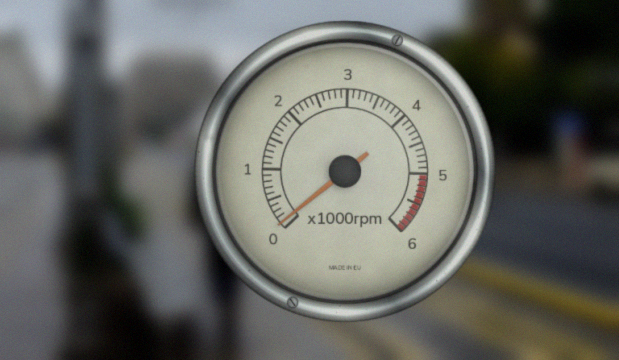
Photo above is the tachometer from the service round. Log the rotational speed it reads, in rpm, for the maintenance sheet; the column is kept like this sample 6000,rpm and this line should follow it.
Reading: 100,rpm
